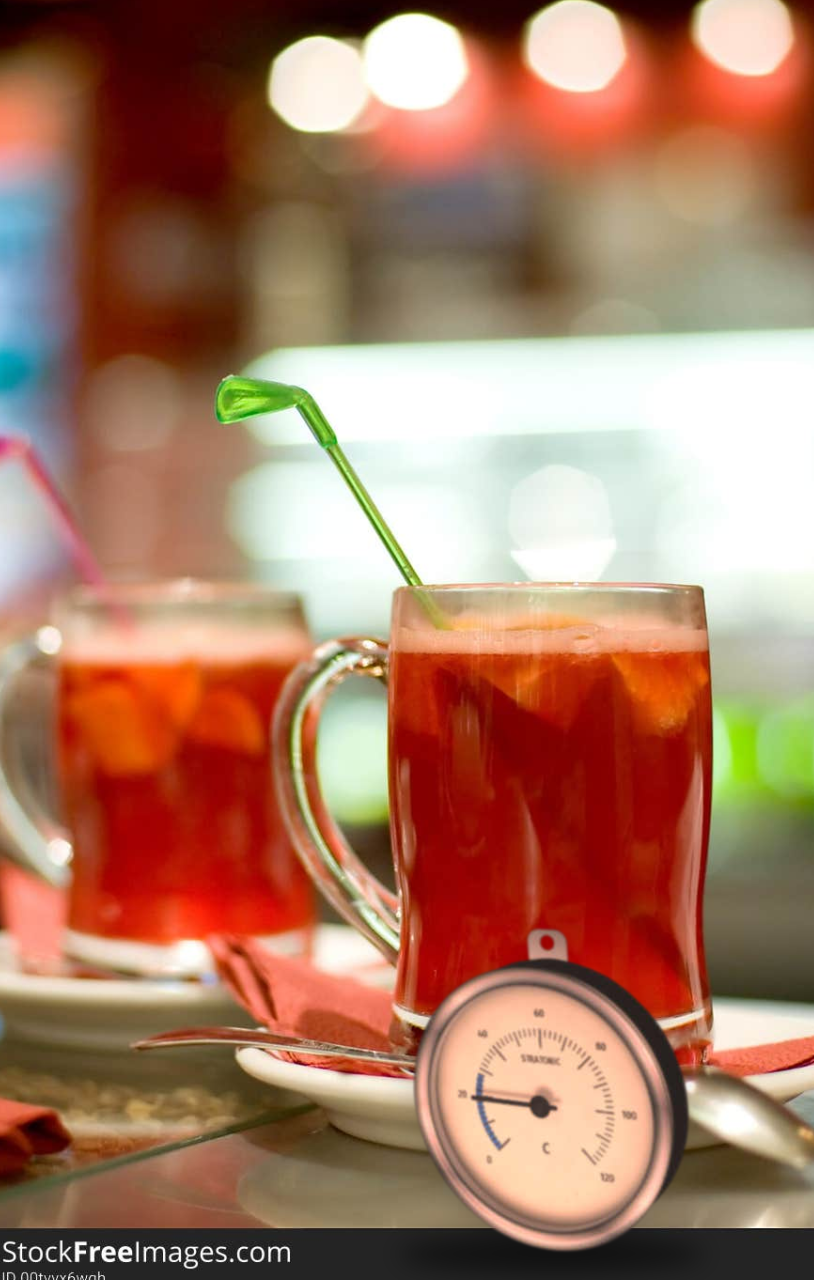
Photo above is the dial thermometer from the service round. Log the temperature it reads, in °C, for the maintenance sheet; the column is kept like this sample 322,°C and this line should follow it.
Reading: 20,°C
